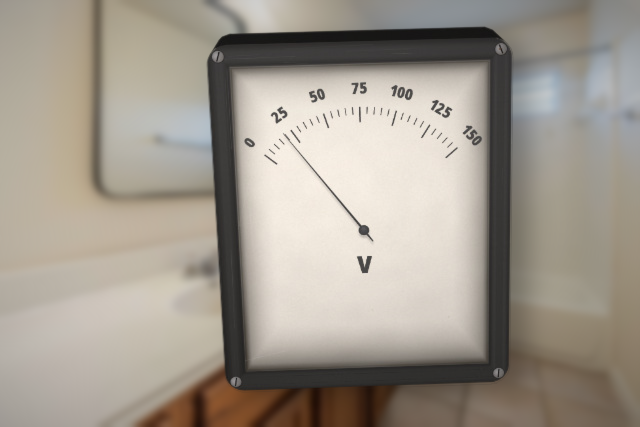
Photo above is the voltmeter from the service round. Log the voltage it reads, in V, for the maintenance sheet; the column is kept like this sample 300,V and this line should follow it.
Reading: 20,V
